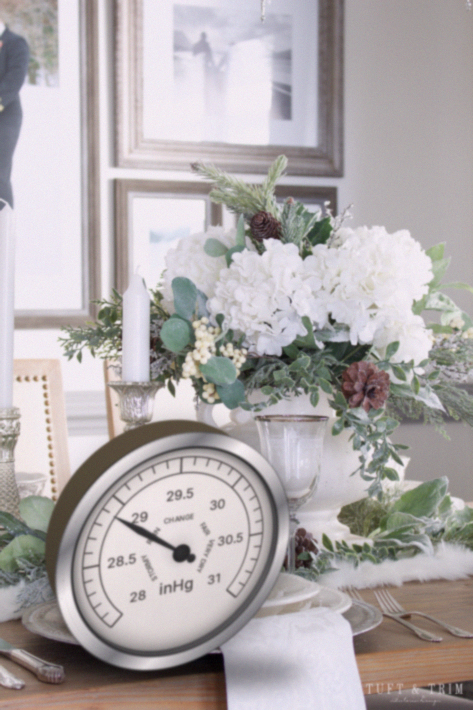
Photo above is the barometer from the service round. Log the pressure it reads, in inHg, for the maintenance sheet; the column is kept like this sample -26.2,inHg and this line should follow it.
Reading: 28.9,inHg
